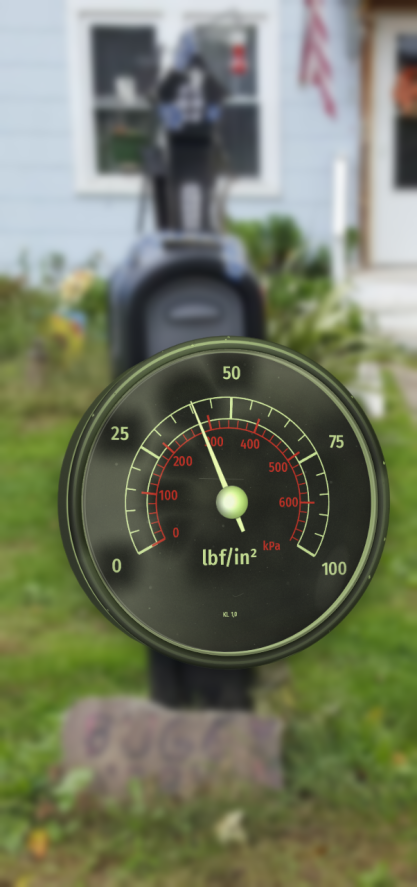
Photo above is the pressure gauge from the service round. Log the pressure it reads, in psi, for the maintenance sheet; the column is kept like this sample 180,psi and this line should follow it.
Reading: 40,psi
